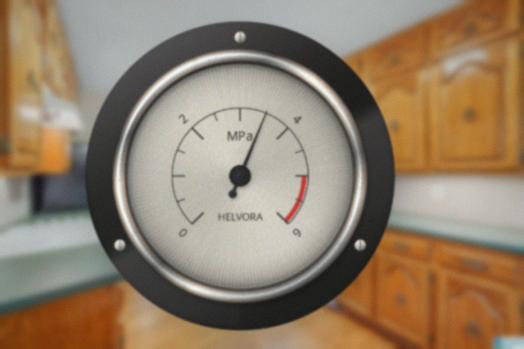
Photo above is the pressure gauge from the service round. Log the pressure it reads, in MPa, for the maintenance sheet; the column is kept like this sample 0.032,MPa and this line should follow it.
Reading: 3.5,MPa
